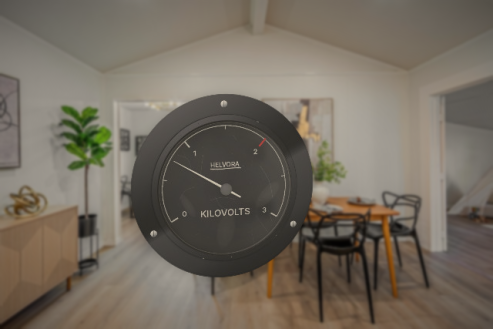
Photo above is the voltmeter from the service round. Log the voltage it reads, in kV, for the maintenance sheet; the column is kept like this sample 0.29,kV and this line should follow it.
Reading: 0.75,kV
